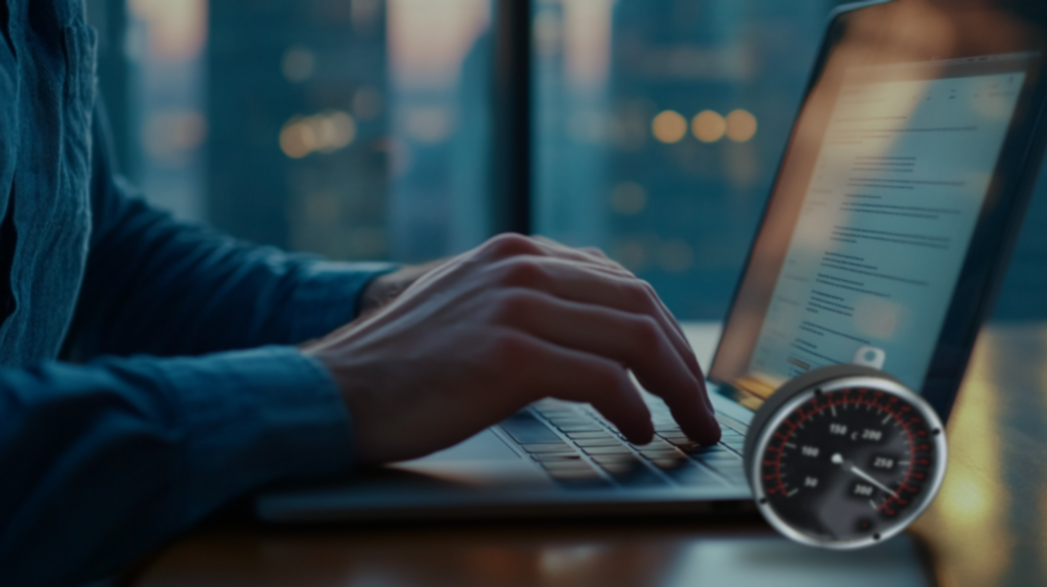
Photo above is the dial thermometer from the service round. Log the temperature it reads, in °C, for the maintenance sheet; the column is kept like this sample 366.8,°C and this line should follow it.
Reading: 280,°C
